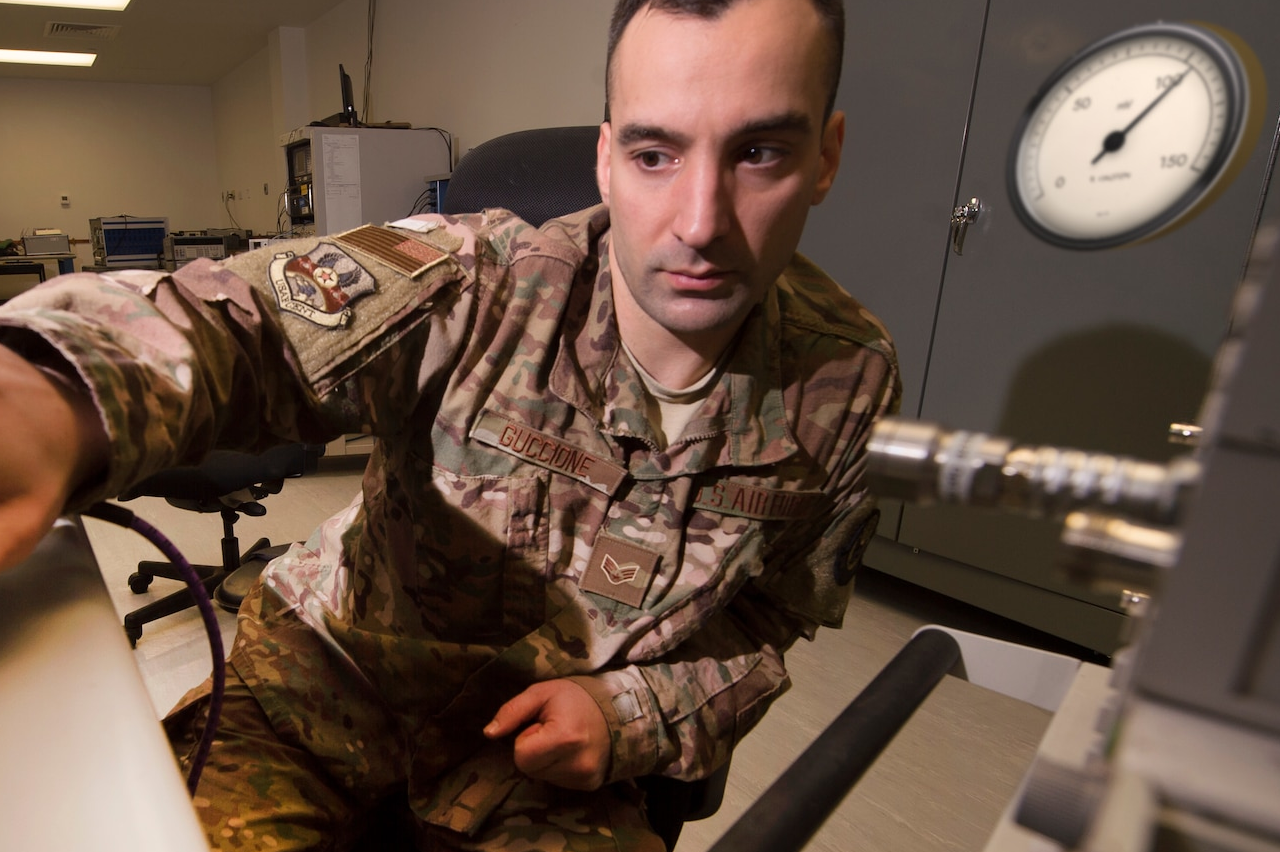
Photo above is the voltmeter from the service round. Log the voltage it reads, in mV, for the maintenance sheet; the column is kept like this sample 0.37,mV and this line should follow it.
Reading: 105,mV
